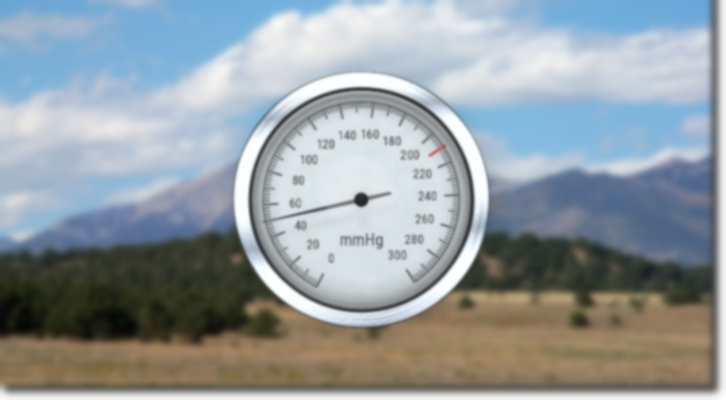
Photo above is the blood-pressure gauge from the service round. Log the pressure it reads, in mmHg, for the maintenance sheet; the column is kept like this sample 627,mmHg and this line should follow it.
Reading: 50,mmHg
